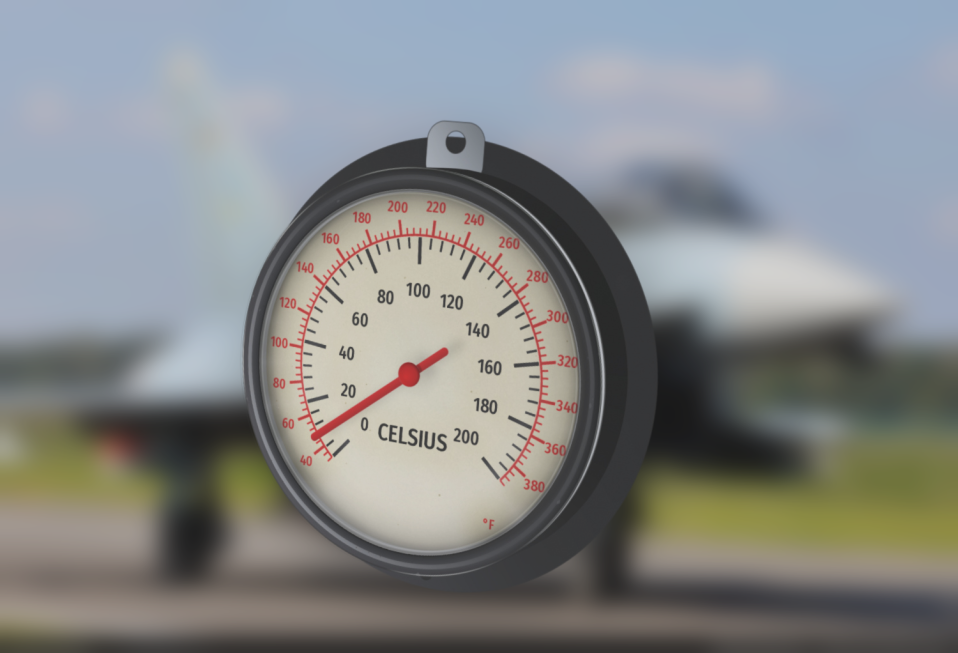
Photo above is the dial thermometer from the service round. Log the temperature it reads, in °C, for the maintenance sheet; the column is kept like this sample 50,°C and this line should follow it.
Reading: 8,°C
